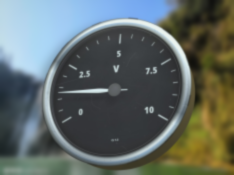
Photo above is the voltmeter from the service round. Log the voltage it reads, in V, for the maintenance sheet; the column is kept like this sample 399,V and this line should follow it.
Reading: 1.25,V
